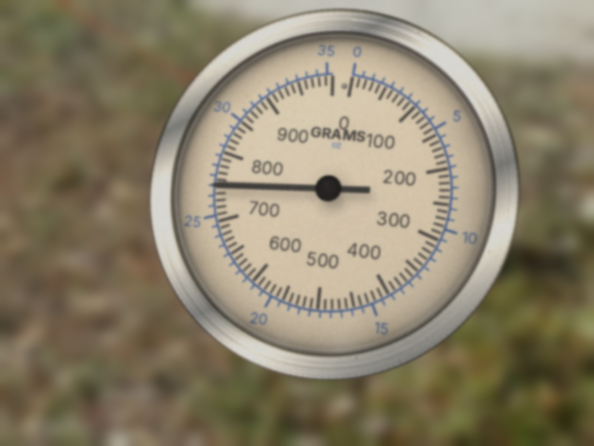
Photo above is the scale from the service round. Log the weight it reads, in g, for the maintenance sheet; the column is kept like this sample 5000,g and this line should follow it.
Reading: 750,g
